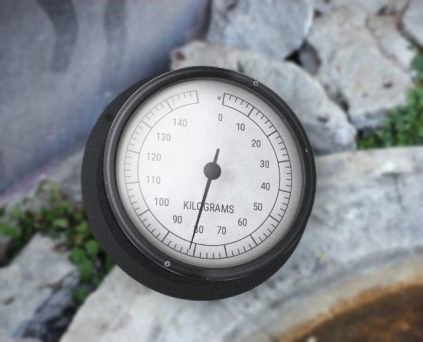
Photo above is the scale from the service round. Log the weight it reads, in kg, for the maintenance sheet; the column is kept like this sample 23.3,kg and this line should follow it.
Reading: 82,kg
